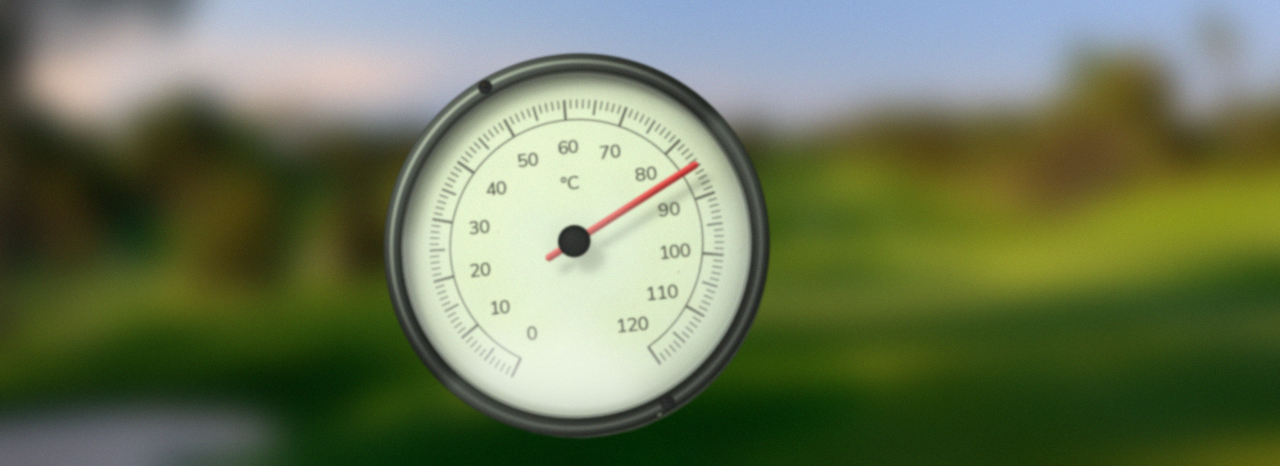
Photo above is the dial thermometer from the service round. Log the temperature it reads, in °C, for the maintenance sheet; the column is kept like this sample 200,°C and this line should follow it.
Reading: 85,°C
